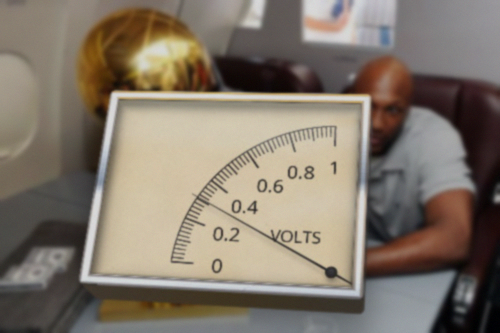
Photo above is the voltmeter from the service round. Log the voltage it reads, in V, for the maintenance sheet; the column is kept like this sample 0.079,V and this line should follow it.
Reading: 0.3,V
